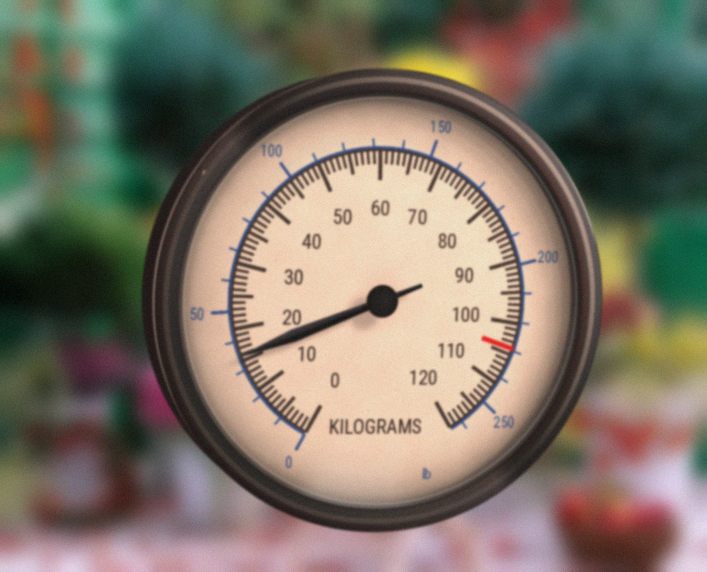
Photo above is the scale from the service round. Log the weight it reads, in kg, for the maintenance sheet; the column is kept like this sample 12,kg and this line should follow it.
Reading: 16,kg
